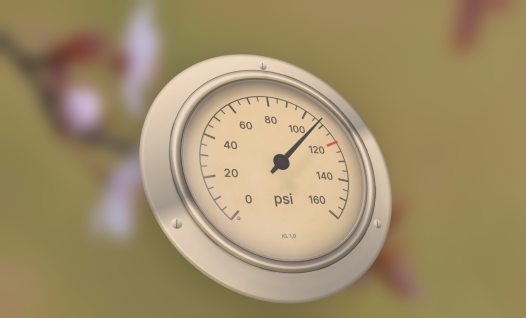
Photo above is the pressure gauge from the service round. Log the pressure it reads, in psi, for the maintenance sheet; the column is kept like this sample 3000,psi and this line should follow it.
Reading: 107.5,psi
